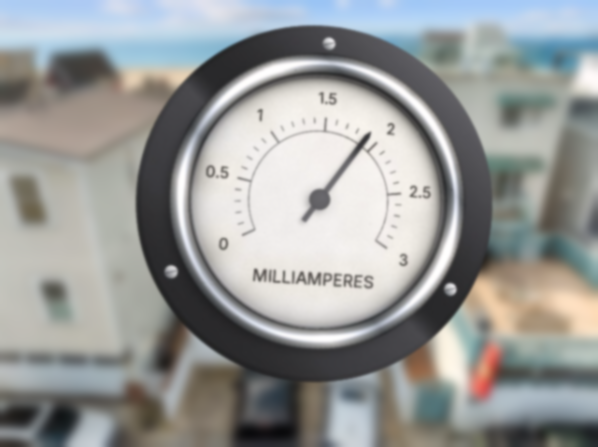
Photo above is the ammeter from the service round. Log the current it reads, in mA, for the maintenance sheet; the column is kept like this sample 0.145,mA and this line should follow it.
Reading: 1.9,mA
